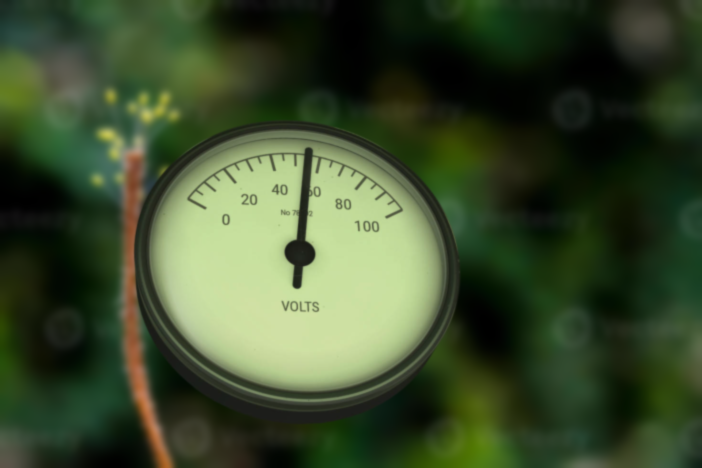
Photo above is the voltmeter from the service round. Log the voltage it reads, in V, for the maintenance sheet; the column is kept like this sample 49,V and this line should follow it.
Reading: 55,V
